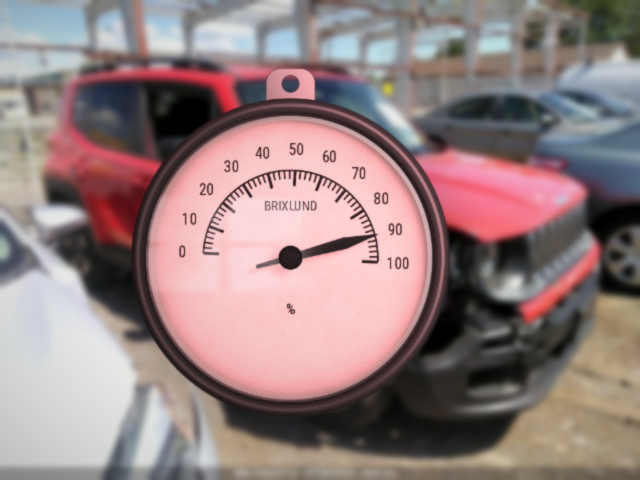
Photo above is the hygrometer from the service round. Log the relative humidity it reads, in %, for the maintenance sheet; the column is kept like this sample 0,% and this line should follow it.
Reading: 90,%
